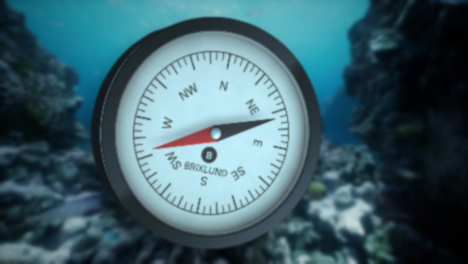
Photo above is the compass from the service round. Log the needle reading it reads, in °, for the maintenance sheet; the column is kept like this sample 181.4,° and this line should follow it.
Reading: 245,°
